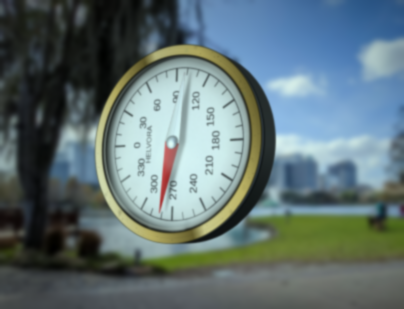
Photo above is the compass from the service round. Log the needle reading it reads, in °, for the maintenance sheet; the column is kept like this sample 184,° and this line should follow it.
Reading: 280,°
